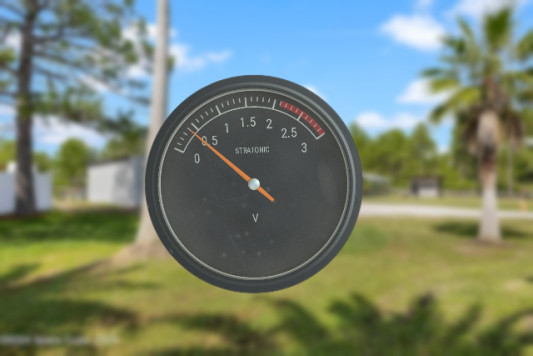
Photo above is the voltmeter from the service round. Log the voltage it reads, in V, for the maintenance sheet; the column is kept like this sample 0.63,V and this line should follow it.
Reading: 0.4,V
